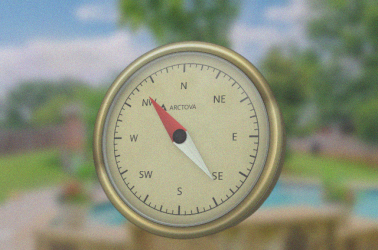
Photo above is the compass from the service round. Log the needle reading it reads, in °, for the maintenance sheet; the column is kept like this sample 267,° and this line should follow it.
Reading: 320,°
